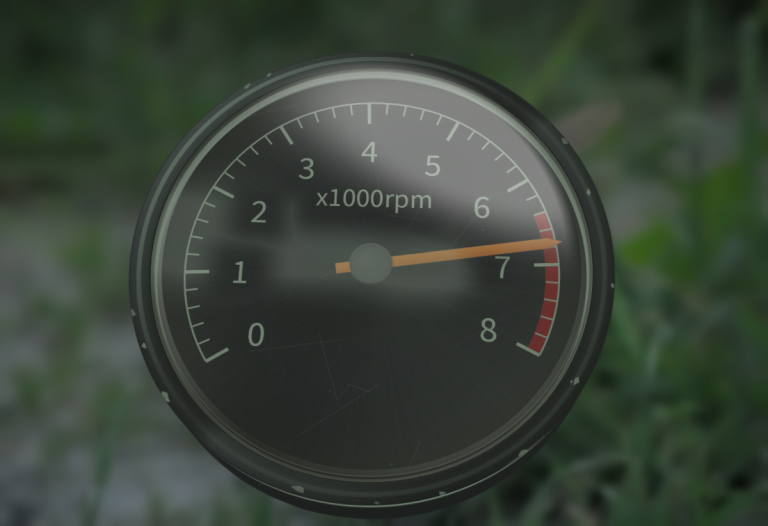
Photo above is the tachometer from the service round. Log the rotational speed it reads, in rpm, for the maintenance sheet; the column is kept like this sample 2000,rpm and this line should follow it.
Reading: 6800,rpm
